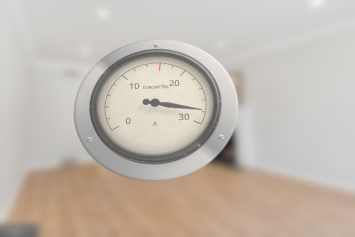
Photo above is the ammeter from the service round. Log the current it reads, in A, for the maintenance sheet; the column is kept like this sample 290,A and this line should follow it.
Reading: 28,A
